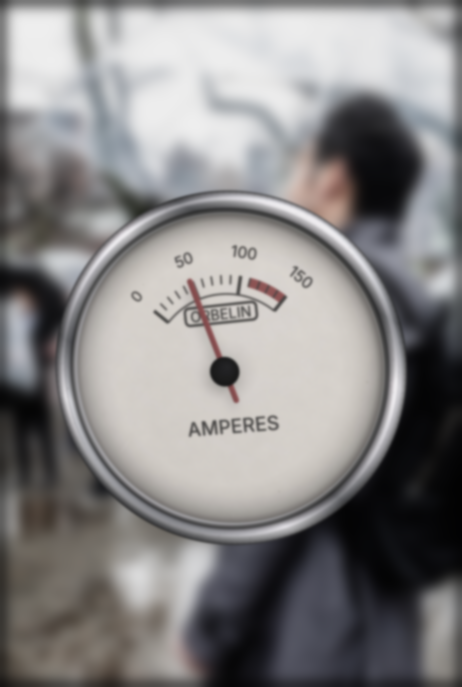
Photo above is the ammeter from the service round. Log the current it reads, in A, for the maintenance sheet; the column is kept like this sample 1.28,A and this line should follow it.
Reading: 50,A
